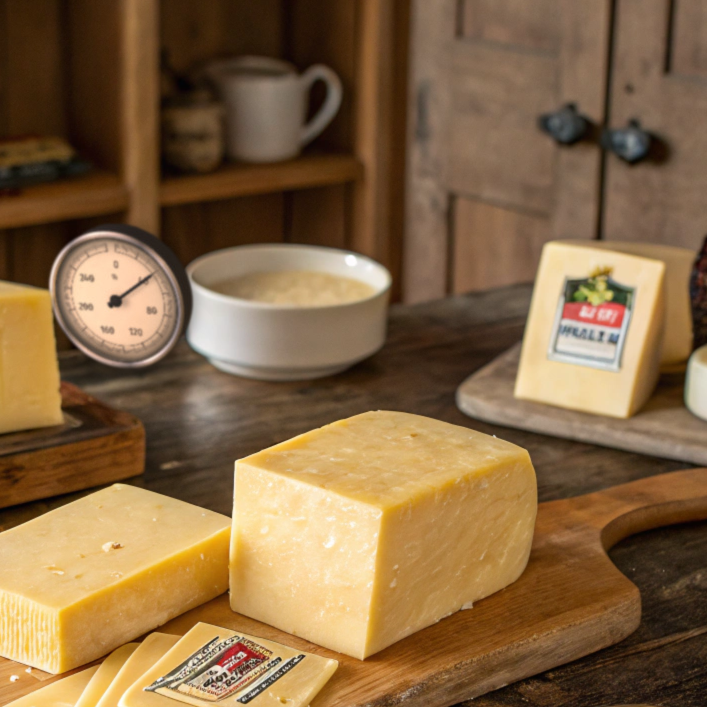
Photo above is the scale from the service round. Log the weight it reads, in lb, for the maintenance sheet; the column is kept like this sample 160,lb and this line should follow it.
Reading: 40,lb
